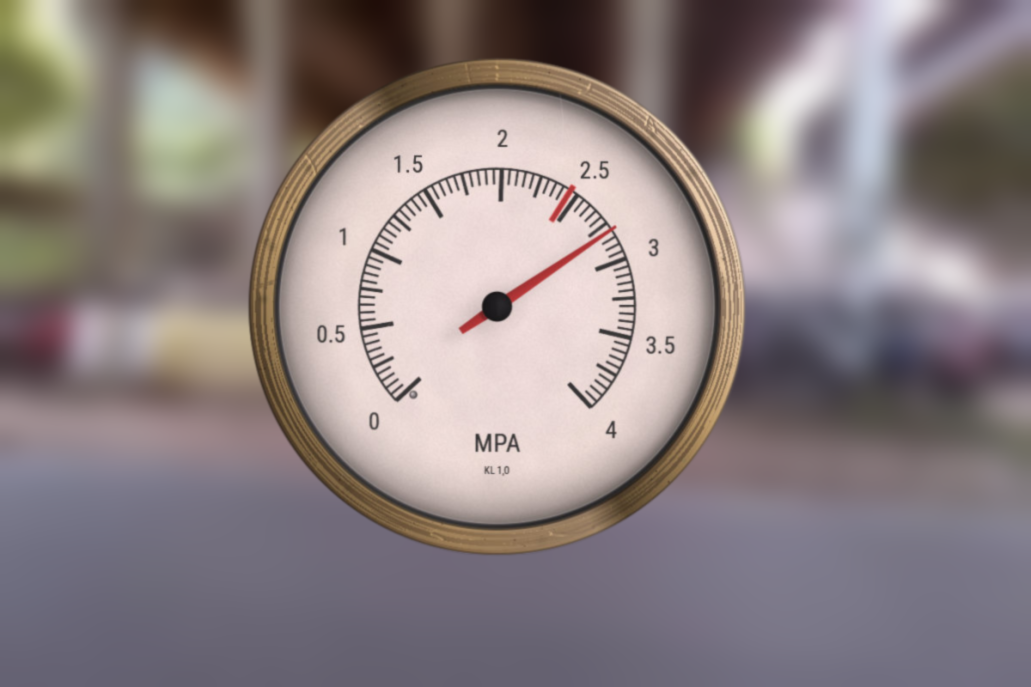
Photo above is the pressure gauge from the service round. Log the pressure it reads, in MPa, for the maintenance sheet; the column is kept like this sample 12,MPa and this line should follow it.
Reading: 2.8,MPa
